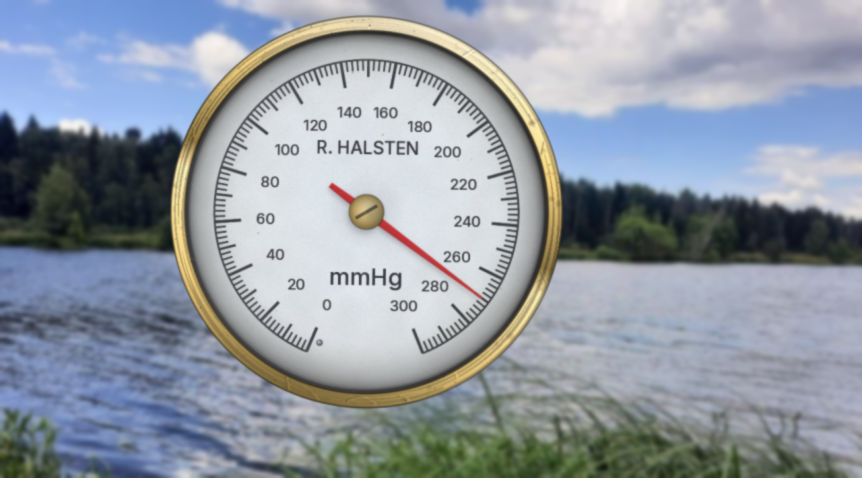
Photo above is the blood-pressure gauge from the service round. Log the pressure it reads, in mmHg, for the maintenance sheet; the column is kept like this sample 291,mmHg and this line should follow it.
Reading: 270,mmHg
